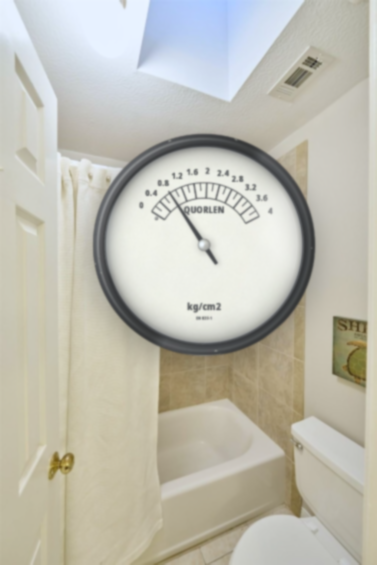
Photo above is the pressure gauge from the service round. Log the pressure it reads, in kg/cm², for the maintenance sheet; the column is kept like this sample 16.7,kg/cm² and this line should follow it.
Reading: 0.8,kg/cm²
